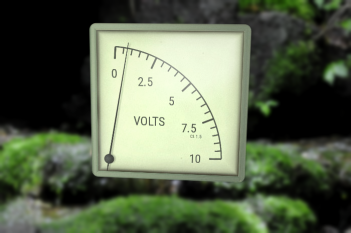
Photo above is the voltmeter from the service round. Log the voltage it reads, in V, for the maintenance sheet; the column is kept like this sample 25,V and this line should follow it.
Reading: 0.75,V
